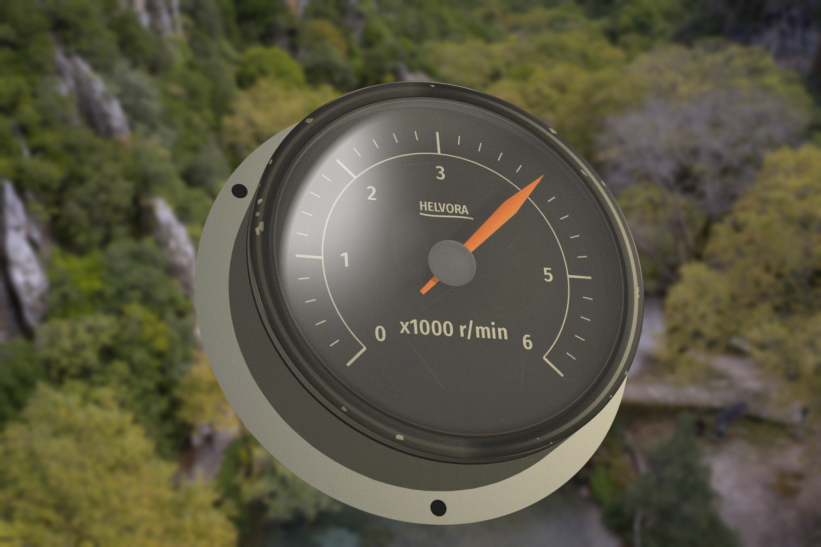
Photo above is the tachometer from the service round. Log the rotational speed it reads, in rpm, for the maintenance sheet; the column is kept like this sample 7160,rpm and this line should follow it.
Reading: 4000,rpm
